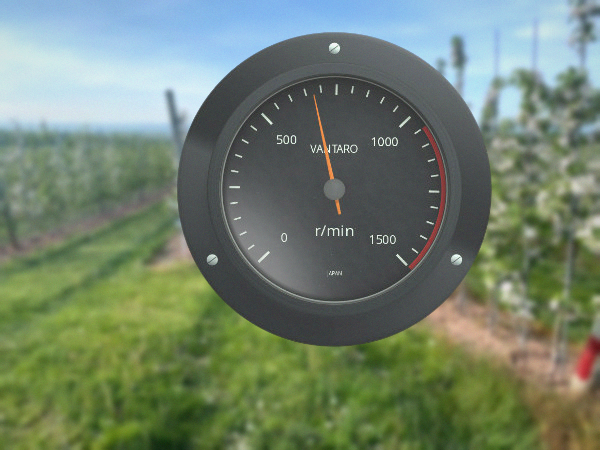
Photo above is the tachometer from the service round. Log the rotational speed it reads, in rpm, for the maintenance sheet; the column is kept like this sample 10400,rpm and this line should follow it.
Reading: 675,rpm
